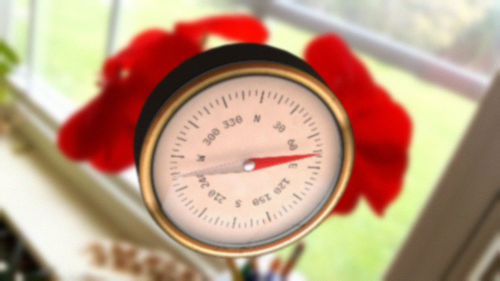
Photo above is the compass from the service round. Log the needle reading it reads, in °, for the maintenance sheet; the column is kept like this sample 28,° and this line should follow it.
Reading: 75,°
